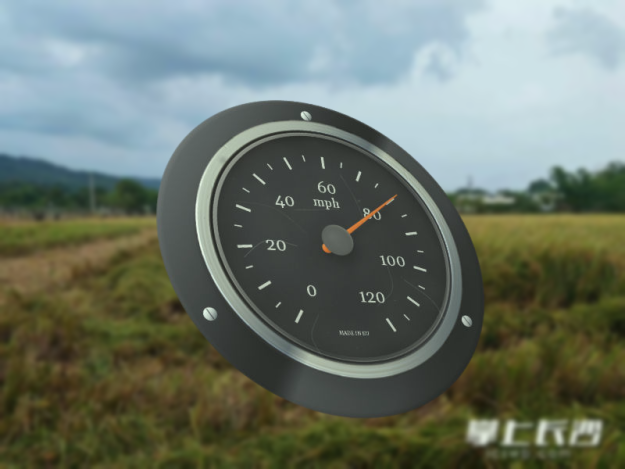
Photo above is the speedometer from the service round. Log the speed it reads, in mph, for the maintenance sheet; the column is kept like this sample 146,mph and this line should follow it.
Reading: 80,mph
